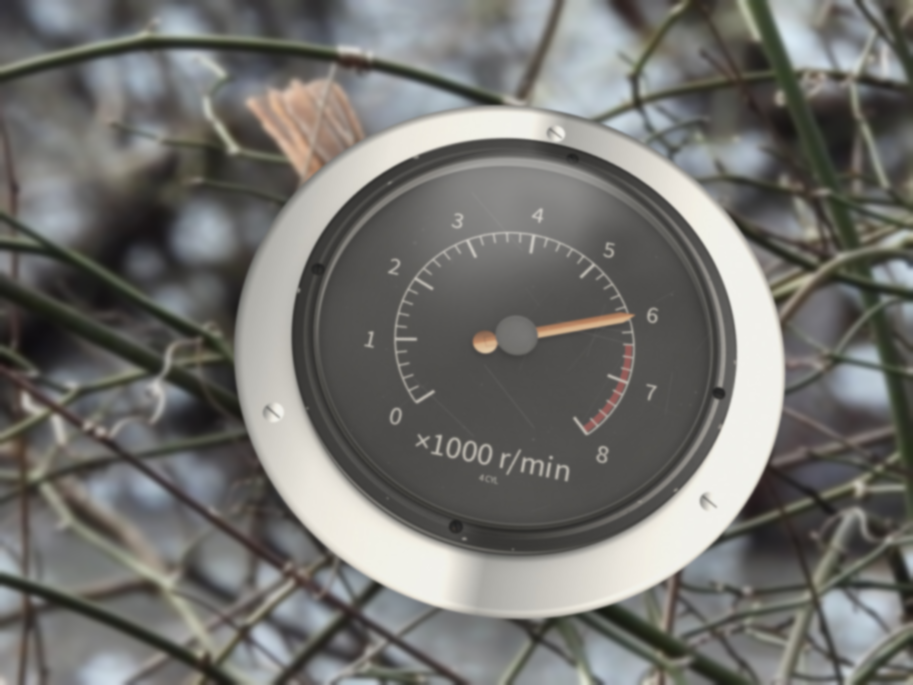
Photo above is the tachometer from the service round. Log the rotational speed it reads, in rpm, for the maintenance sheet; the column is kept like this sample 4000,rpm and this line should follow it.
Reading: 6000,rpm
